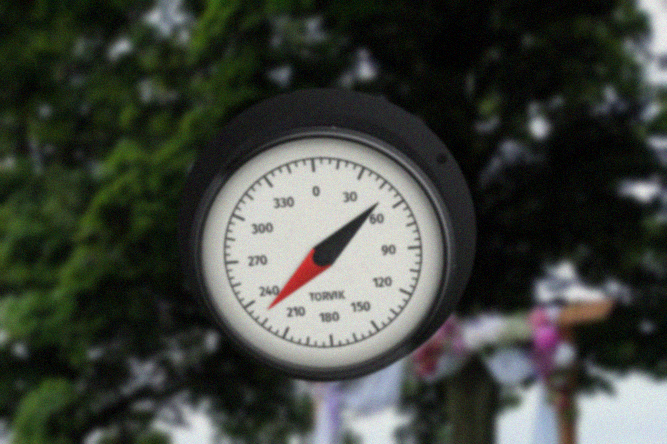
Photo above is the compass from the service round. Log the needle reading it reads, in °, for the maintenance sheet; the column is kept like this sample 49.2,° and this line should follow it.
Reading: 230,°
